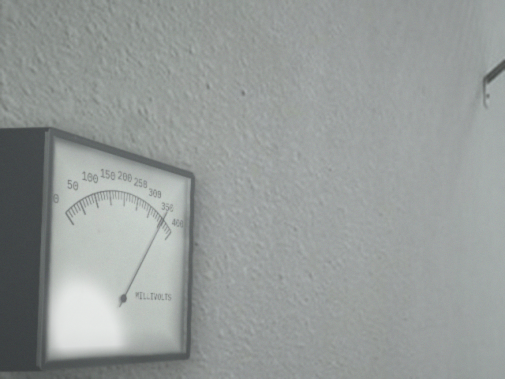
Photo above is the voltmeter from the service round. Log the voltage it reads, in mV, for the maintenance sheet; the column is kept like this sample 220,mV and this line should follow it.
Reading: 350,mV
